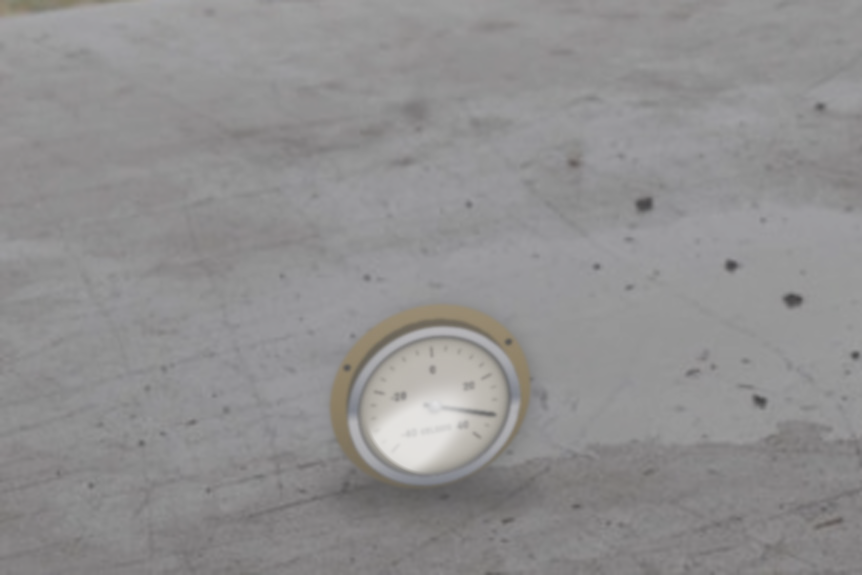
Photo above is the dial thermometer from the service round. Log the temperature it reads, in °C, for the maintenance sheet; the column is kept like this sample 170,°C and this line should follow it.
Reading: 32,°C
